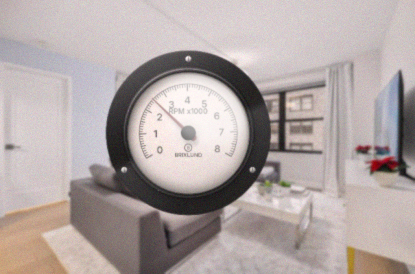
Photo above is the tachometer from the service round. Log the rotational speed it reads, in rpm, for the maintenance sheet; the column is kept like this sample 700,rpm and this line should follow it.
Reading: 2500,rpm
